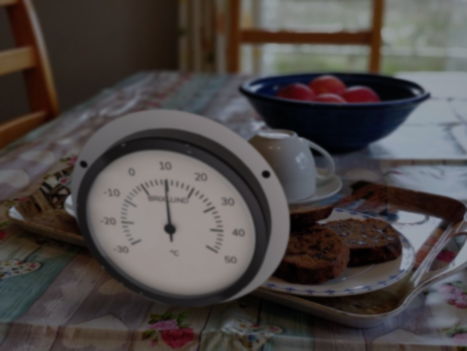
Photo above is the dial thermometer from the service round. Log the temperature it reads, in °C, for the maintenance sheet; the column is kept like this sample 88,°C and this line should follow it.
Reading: 10,°C
